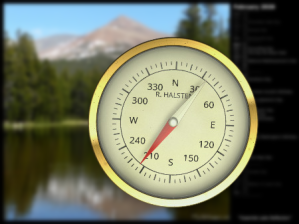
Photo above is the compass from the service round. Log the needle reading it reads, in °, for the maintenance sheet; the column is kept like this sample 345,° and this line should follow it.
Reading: 215,°
